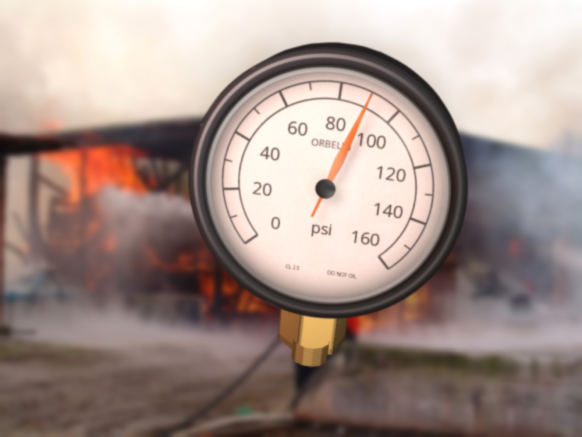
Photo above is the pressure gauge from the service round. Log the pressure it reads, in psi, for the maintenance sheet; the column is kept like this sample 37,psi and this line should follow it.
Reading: 90,psi
